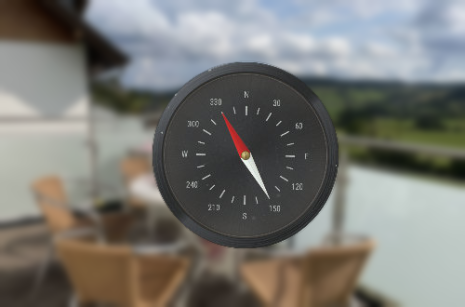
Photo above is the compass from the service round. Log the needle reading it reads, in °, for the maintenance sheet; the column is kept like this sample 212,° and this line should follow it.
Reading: 330,°
